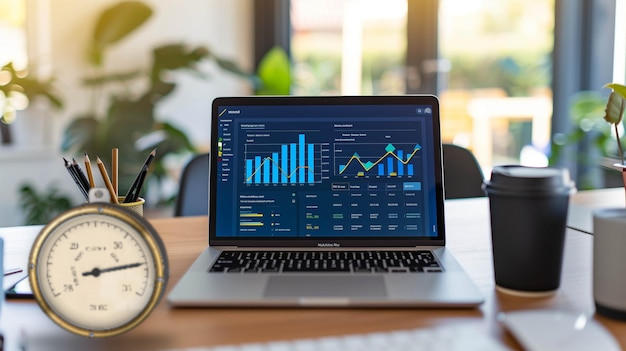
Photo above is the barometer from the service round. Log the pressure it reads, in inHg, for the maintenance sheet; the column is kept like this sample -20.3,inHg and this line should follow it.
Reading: 30.5,inHg
